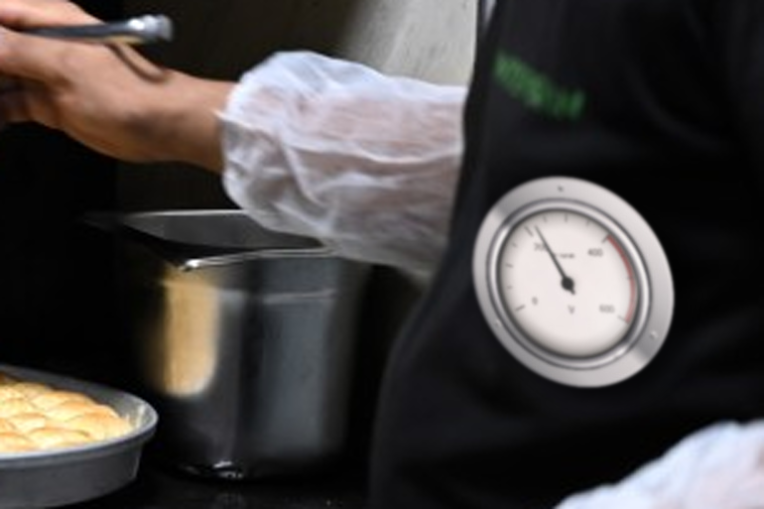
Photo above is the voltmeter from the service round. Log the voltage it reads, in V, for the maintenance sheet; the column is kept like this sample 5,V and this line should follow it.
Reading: 225,V
